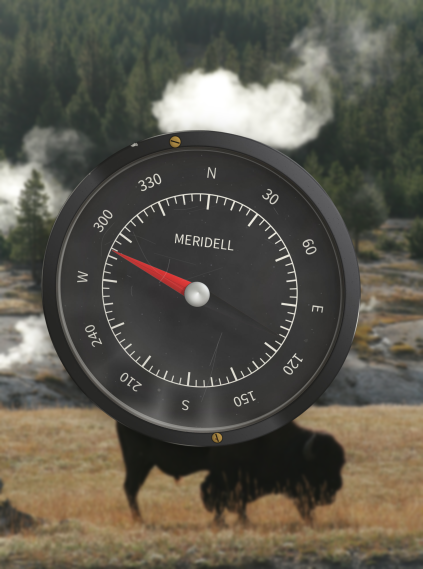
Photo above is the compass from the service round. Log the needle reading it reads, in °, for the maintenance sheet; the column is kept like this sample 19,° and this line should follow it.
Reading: 290,°
